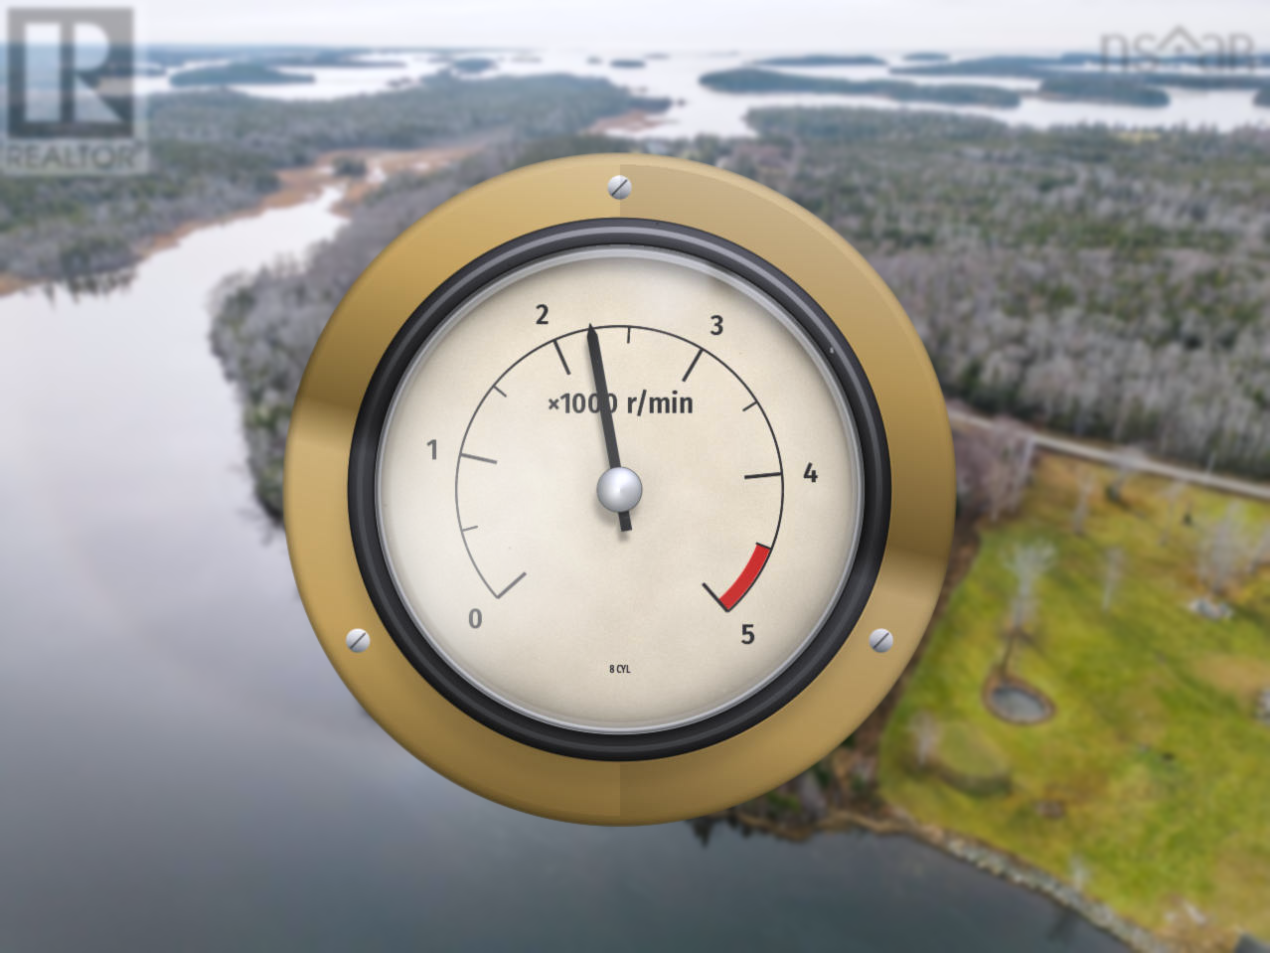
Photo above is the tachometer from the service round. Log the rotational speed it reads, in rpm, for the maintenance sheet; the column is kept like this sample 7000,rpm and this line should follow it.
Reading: 2250,rpm
